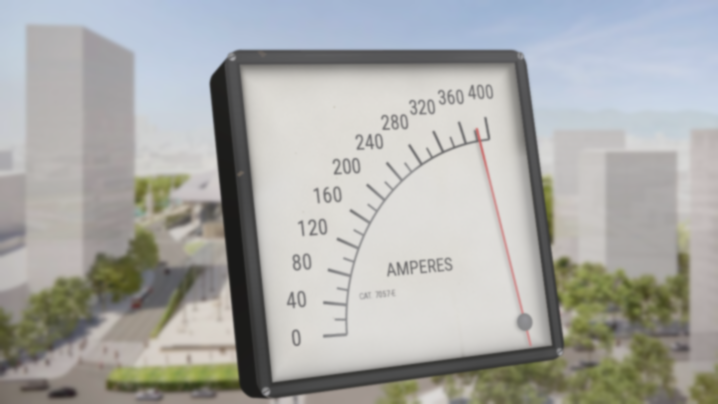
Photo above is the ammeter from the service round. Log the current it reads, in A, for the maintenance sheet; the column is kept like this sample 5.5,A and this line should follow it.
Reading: 380,A
